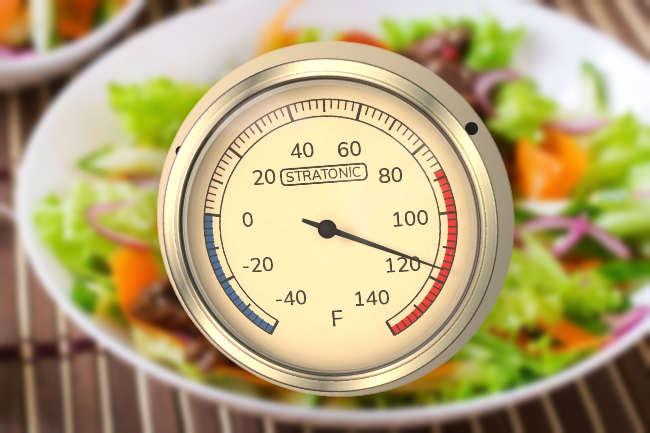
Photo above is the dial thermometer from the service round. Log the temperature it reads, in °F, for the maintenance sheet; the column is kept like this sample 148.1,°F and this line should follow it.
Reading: 116,°F
